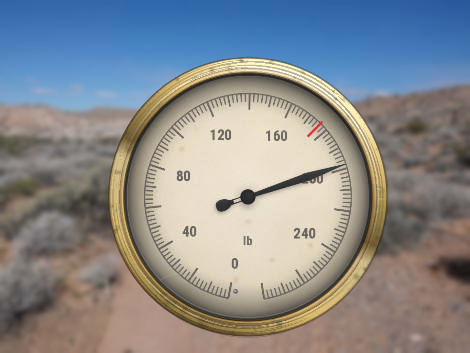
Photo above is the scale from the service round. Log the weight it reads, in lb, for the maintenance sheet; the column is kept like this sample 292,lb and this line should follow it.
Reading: 198,lb
